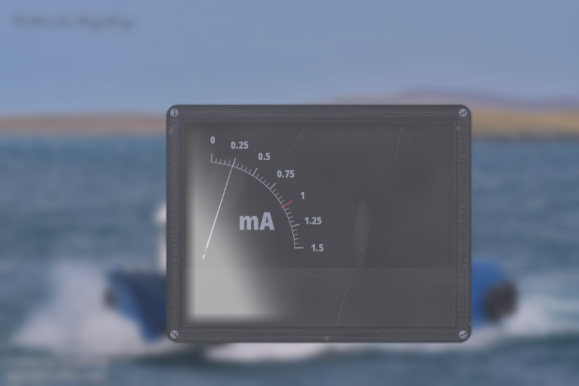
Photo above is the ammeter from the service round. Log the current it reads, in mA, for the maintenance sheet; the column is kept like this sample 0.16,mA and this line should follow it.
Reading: 0.25,mA
